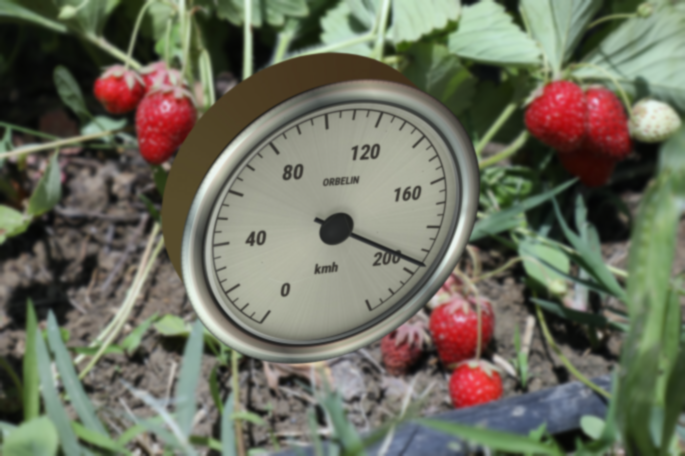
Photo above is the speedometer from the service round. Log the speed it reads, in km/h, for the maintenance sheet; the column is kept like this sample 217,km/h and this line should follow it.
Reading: 195,km/h
